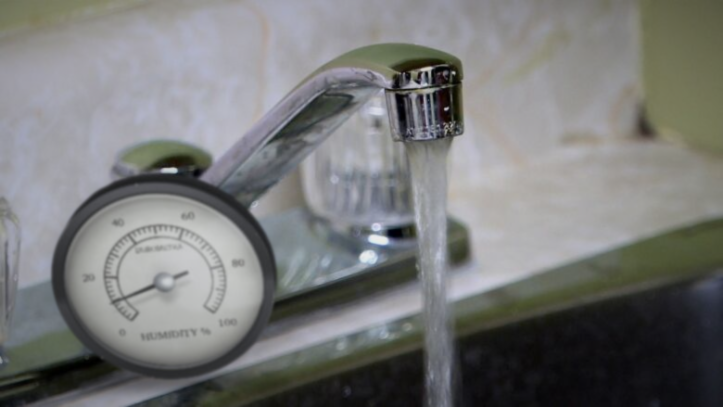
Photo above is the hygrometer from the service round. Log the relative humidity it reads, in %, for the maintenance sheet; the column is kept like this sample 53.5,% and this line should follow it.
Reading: 10,%
